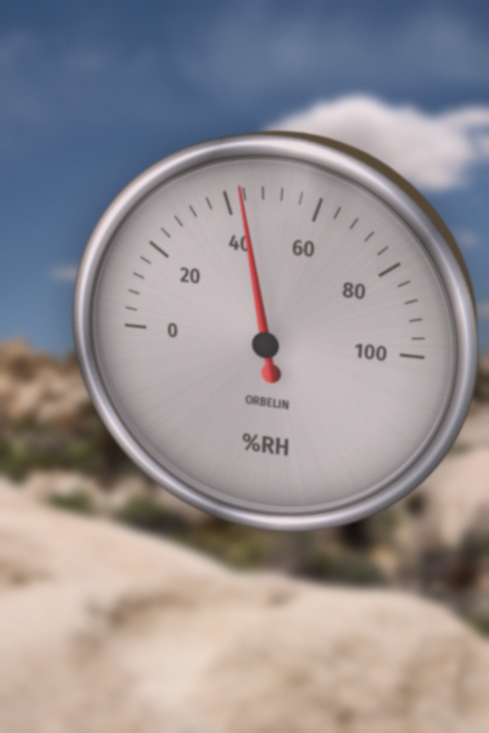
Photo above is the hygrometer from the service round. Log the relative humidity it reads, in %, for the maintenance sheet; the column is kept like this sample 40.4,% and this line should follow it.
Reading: 44,%
